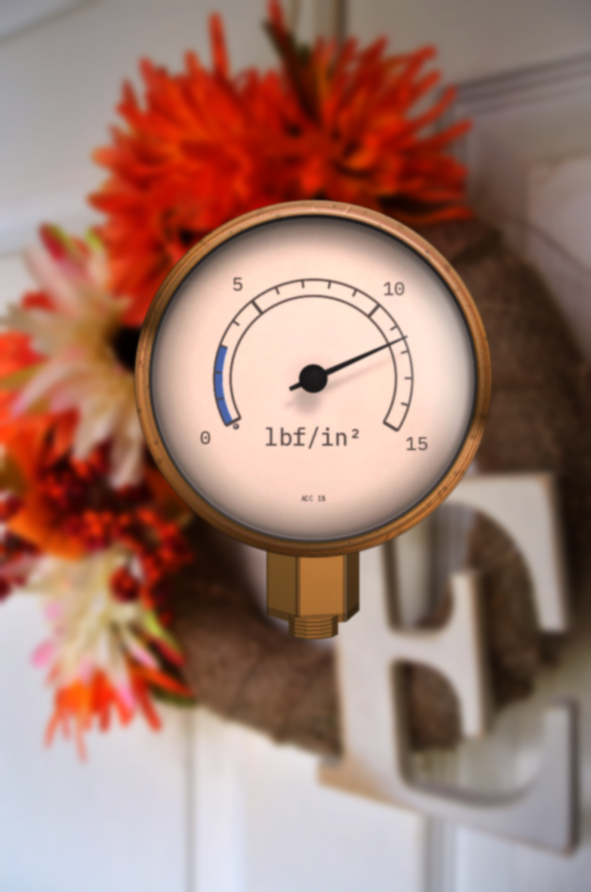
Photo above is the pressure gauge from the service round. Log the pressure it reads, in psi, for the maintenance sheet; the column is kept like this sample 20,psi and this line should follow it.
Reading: 11.5,psi
